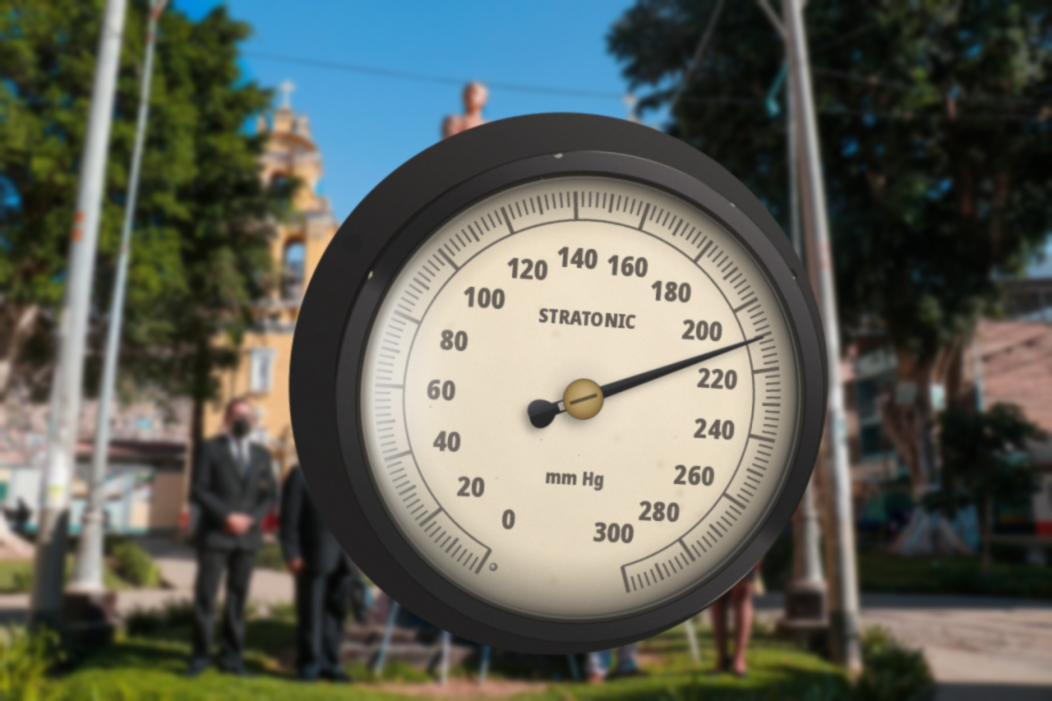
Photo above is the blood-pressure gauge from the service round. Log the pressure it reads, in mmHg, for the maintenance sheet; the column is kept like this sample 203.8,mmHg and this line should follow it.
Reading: 210,mmHg
